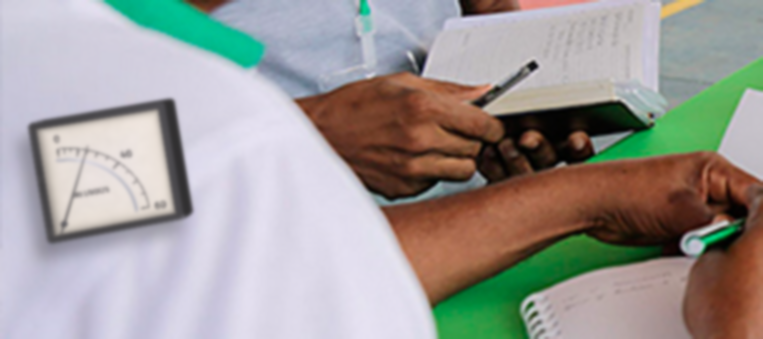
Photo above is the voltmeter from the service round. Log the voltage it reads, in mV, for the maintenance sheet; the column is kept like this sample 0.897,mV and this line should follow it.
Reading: 25,mV
